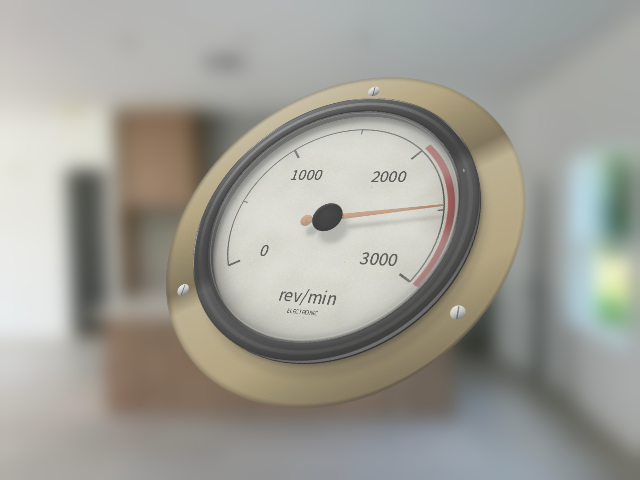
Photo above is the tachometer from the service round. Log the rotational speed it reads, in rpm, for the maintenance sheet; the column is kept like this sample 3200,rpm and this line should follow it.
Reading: 2500,rpm
